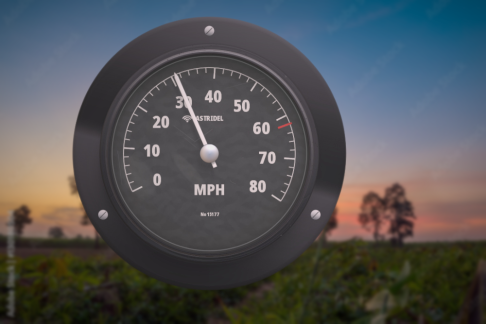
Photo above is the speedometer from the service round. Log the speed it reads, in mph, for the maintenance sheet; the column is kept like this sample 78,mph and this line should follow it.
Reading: 31,mph
